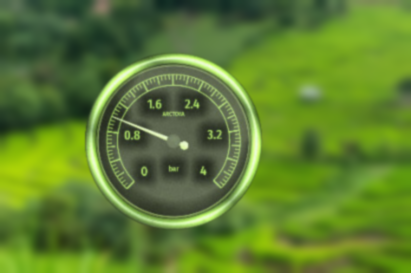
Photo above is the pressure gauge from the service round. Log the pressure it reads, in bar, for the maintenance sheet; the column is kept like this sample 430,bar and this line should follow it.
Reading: 1,bar
